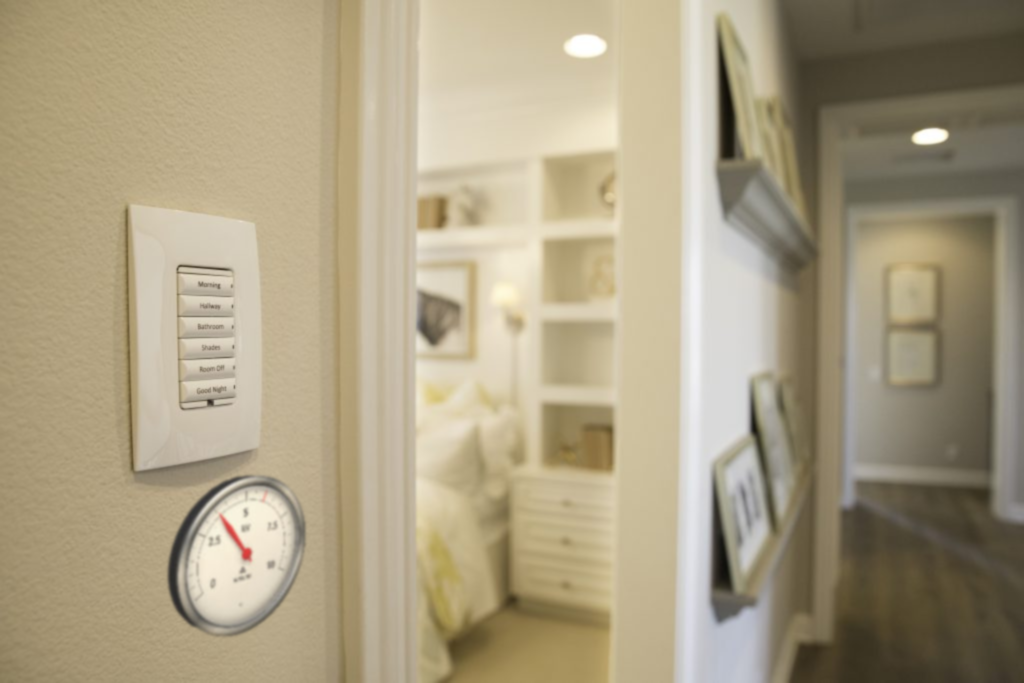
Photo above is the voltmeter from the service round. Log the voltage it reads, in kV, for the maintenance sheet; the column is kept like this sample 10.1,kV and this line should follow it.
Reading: 3.5,kV
